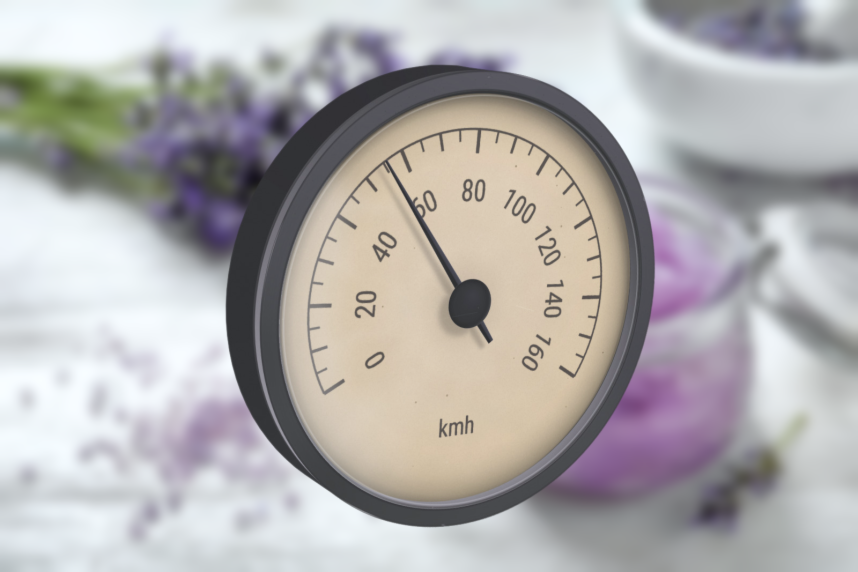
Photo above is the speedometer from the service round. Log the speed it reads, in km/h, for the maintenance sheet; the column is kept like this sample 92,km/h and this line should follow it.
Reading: 55,km/h
